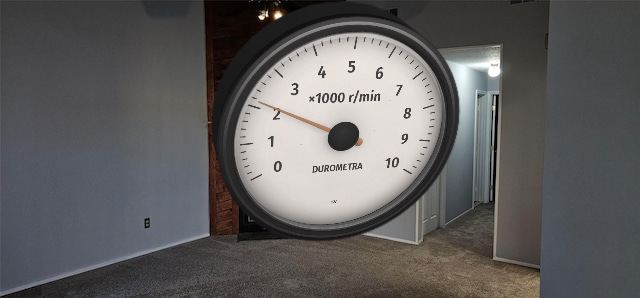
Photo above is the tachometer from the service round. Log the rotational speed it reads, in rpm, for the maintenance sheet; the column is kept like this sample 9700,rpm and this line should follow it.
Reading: 2200,rpm
